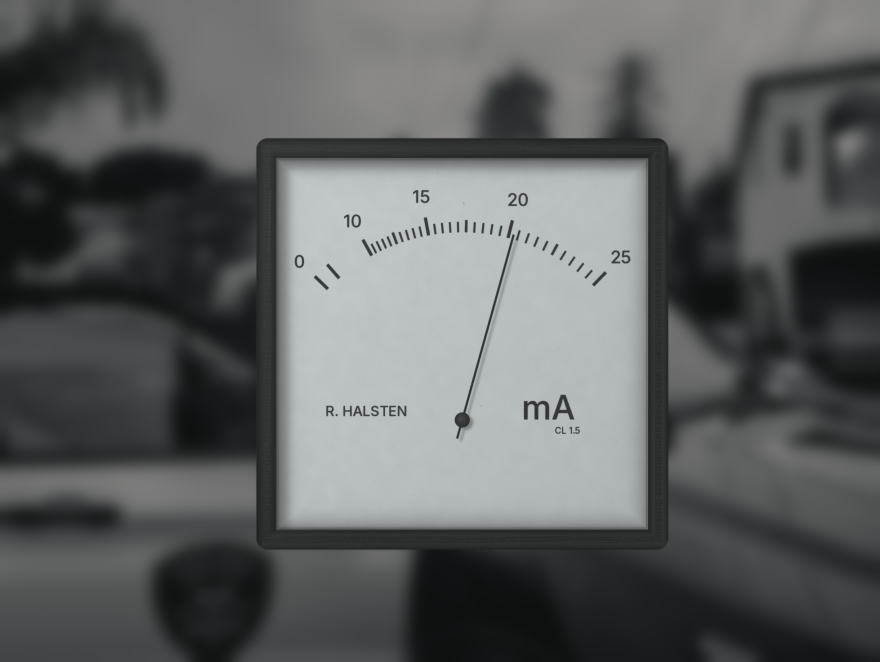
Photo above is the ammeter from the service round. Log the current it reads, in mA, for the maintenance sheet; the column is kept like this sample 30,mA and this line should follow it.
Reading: 20.25,mA
